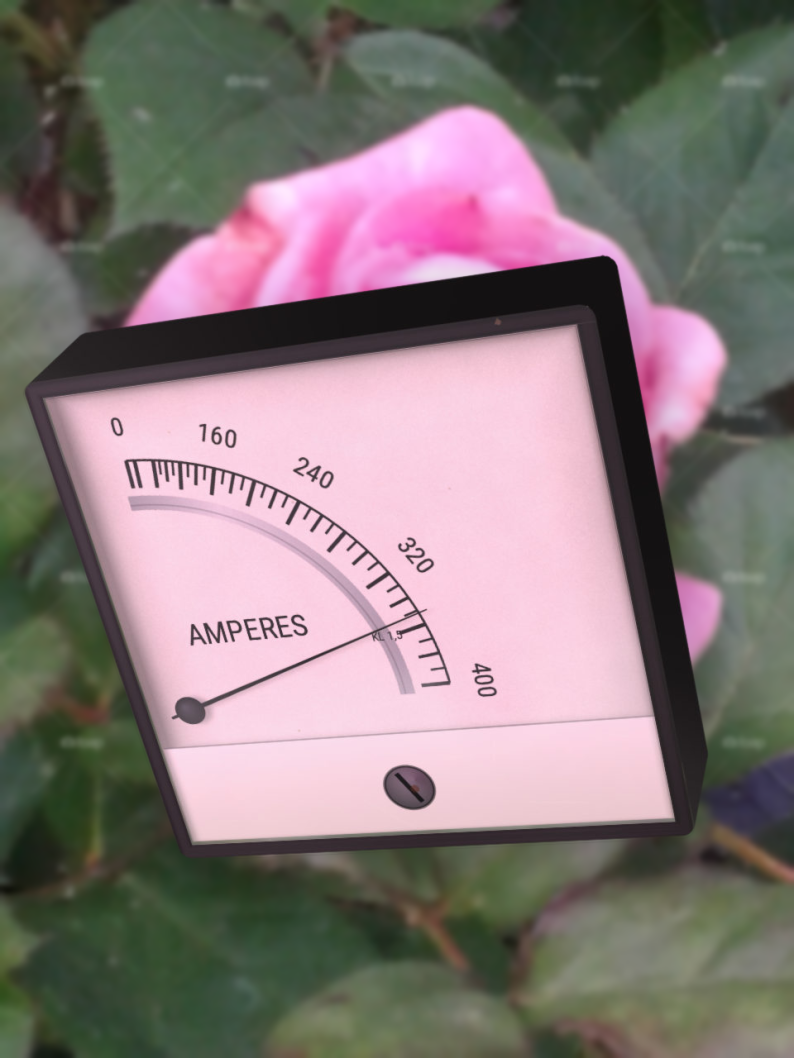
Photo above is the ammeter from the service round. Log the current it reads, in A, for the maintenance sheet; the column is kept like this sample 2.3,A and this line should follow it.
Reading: 350,A
